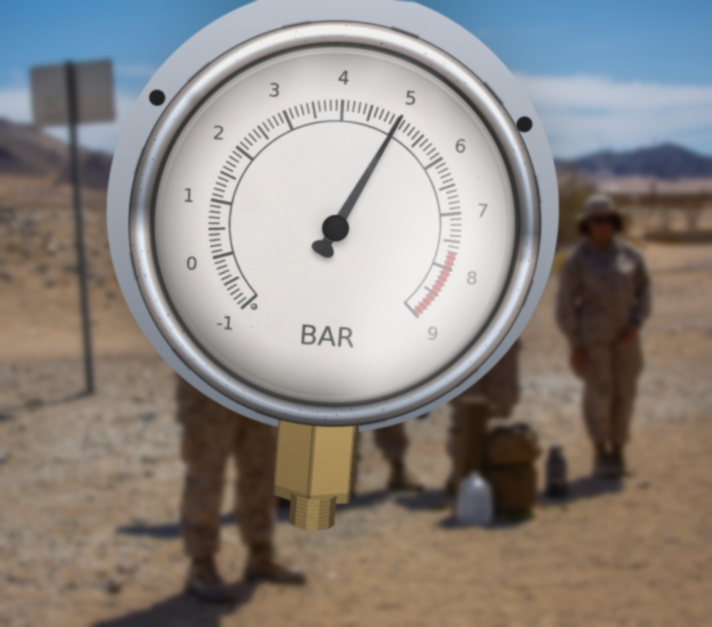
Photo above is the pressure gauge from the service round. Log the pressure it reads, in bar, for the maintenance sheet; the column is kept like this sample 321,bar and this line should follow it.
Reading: 5,bar
